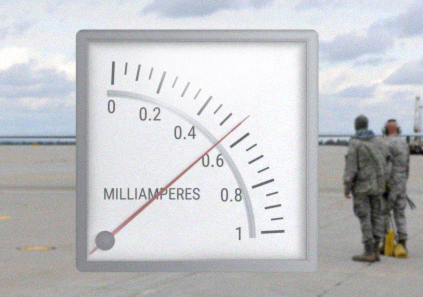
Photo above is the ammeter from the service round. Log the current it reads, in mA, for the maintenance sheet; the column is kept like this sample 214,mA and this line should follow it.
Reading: 0.55,mA
